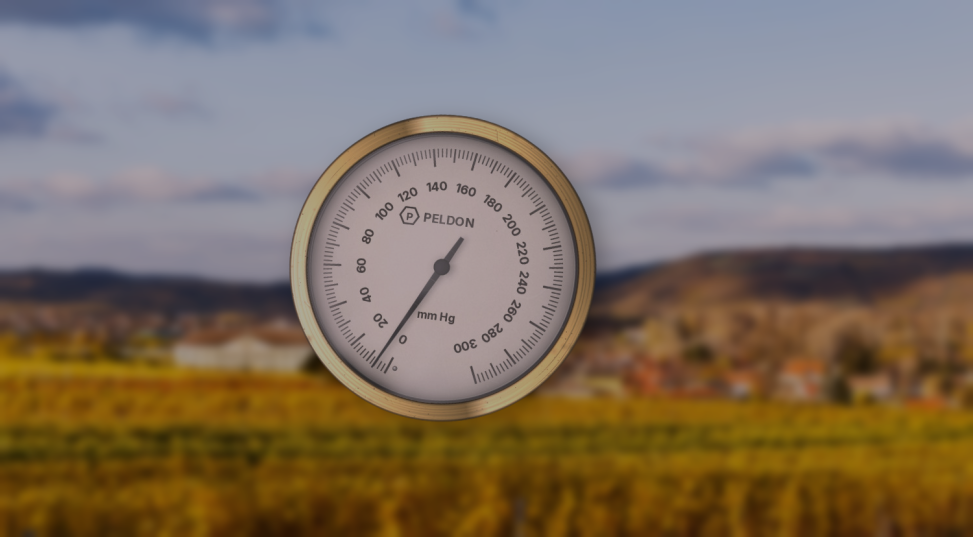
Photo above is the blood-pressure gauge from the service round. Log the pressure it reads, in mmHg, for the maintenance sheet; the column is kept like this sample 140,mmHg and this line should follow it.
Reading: 6,mmHg
